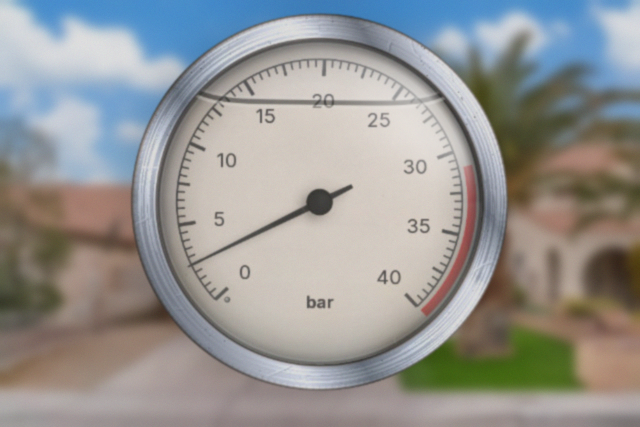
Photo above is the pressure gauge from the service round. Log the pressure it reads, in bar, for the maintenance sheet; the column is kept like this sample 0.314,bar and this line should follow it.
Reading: 2.5,bar
